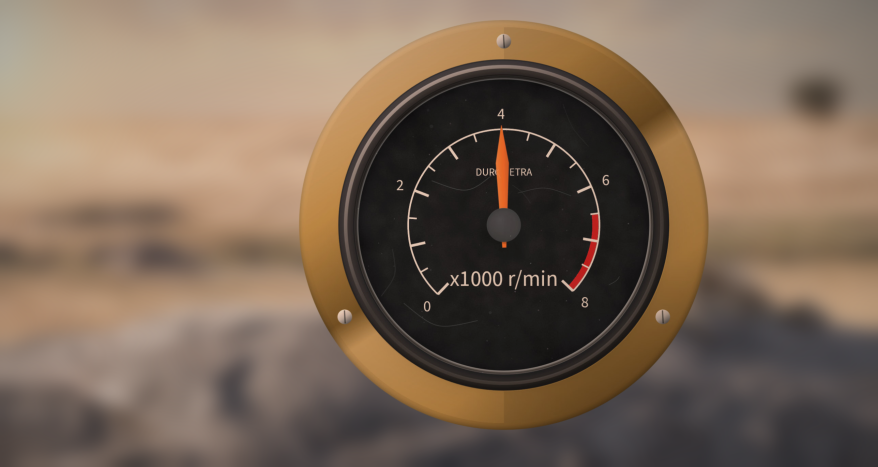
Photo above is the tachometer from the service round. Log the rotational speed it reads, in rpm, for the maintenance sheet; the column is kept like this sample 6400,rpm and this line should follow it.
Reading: 4000,rpm
